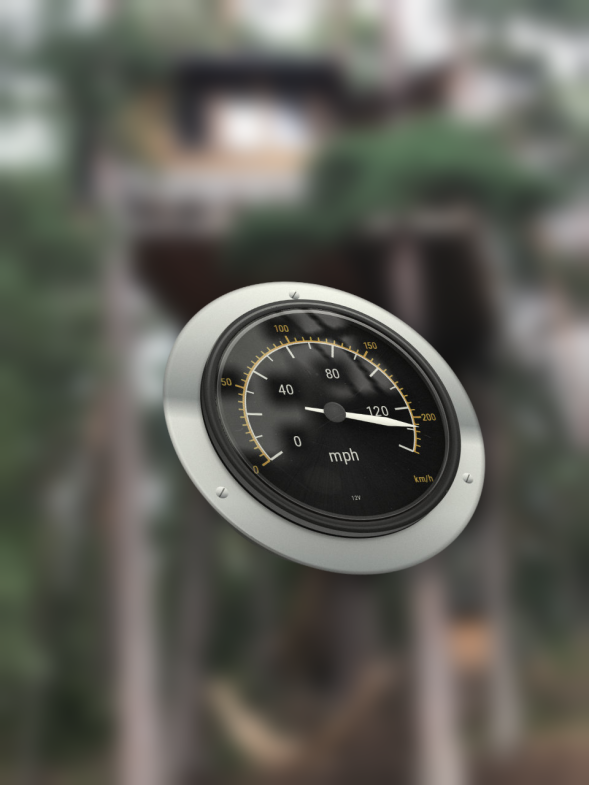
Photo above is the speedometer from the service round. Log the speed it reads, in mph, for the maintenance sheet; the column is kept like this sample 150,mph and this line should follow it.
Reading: 130,mph
